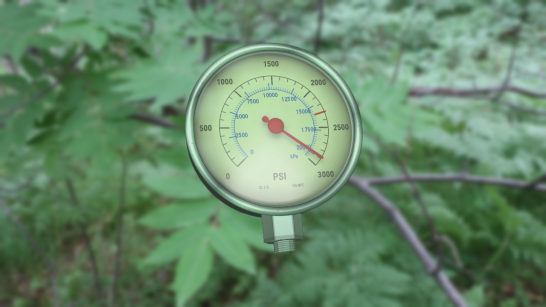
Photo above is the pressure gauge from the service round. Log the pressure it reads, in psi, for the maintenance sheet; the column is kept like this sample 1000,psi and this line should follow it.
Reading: 2900,psi
